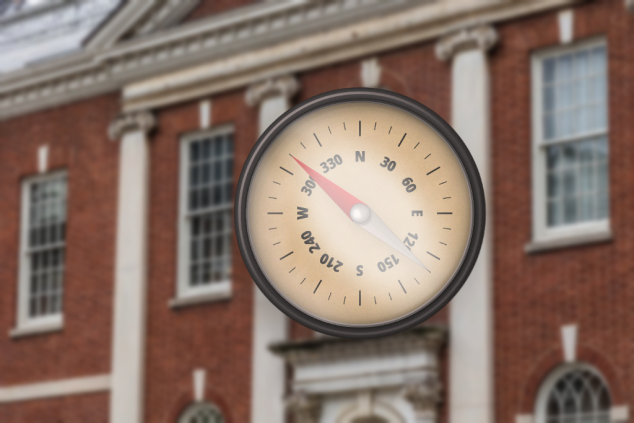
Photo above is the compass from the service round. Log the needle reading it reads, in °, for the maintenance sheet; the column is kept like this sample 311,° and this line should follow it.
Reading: 310,°
